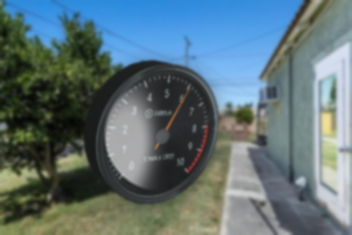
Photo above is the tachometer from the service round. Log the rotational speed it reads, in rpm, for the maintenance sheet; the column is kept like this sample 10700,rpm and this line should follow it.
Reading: 6000,rpm
